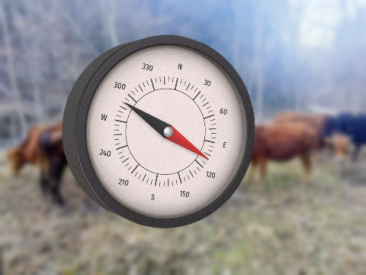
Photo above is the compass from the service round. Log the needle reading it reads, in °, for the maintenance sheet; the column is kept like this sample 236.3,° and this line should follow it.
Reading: 110,°
